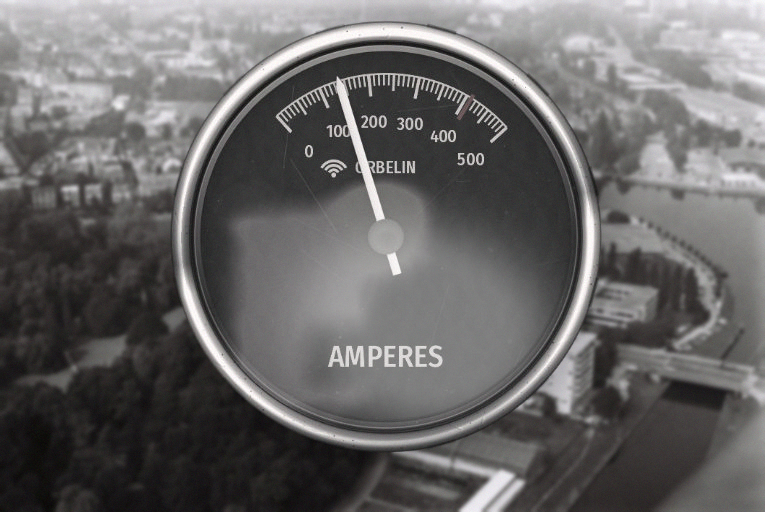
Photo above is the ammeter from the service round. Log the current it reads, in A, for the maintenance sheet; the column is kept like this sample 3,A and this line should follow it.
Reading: 140,A
